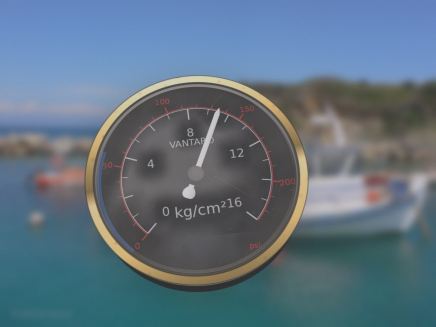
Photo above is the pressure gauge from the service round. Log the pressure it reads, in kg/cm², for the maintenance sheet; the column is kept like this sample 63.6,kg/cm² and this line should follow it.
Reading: 9.5,kg/cm²
